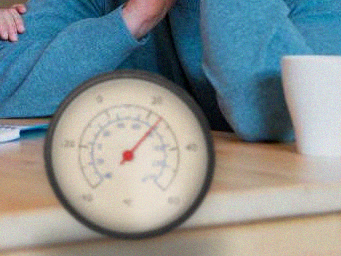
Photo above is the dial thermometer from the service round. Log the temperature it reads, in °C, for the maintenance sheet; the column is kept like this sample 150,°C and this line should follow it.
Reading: 25,°C
